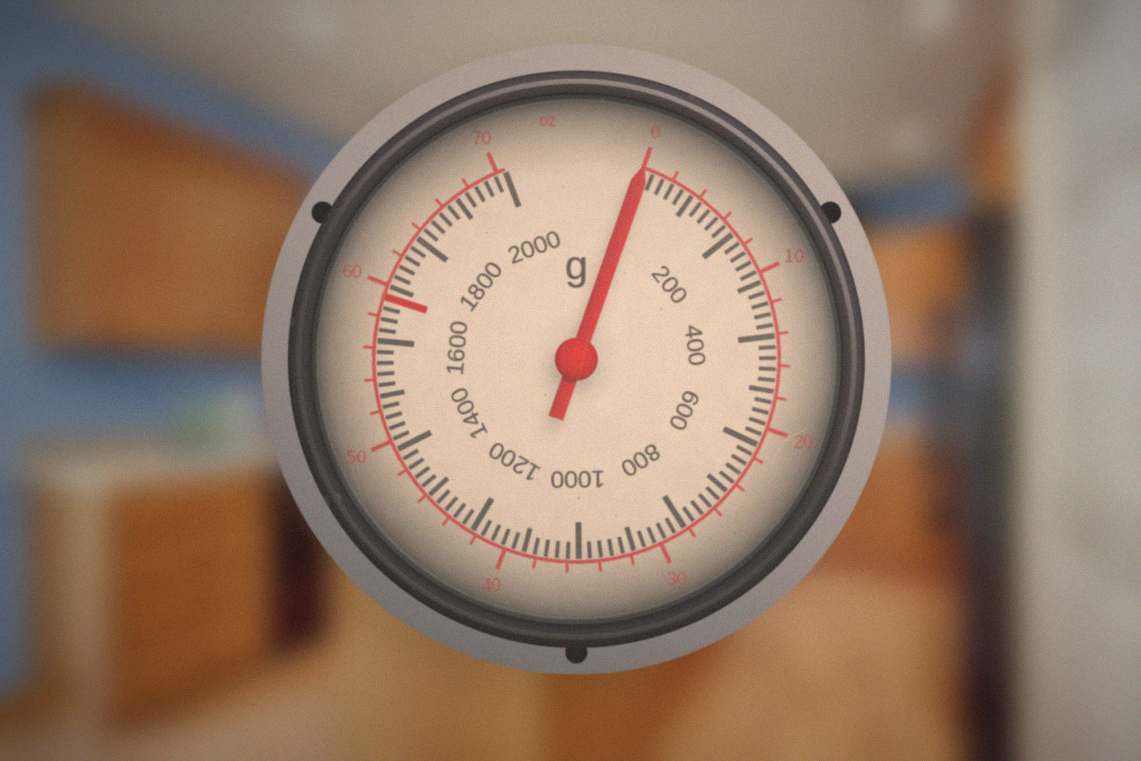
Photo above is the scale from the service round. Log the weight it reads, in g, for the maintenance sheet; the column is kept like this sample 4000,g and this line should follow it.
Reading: 0,g
